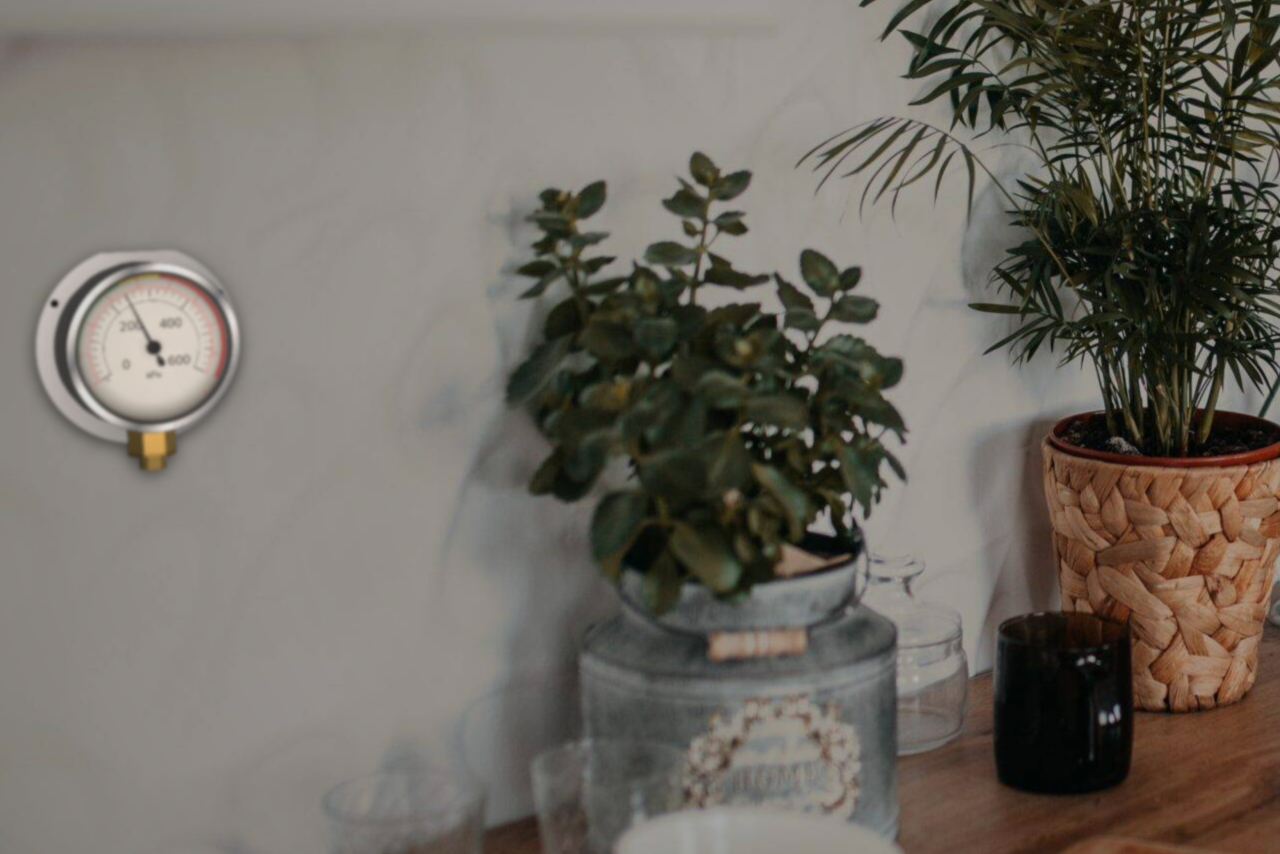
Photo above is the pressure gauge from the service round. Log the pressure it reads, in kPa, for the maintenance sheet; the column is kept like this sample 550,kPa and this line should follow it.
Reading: 240,kPa
